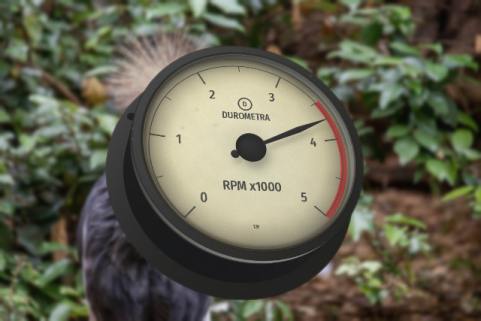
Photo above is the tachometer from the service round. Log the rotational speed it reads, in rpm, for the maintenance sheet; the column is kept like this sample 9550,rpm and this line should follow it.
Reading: 3750,rpm
